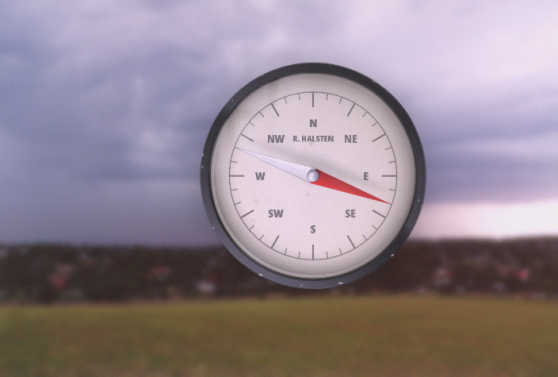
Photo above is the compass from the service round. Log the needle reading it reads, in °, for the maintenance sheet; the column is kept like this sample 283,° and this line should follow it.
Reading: 110,°
